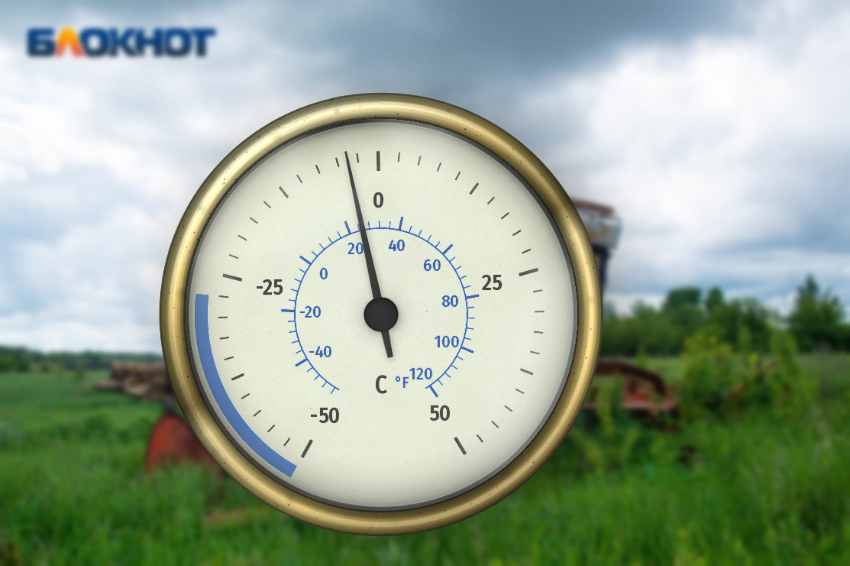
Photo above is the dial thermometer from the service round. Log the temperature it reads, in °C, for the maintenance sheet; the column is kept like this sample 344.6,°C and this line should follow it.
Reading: -3.75,°C
